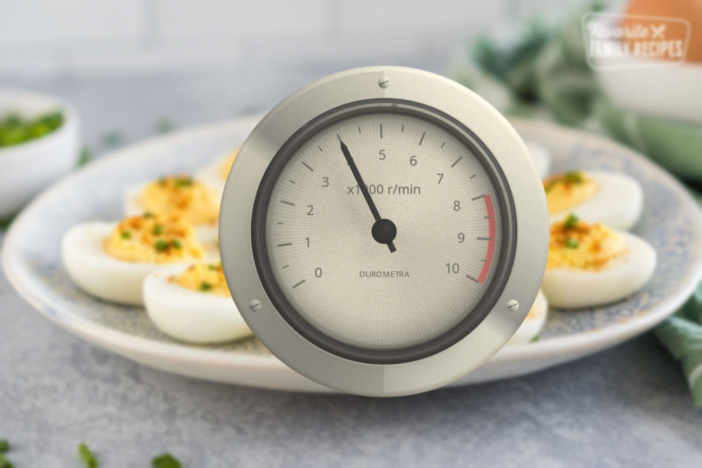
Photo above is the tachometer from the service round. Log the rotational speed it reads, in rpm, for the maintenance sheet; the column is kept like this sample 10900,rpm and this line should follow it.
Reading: 4000,rpm
